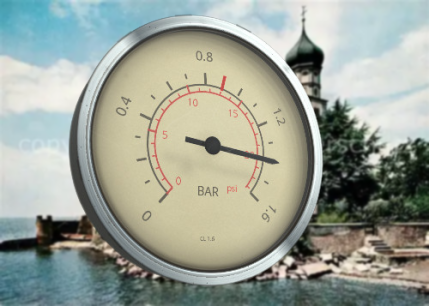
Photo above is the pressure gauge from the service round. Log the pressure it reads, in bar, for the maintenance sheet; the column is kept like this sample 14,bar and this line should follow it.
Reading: 1.4,bar
